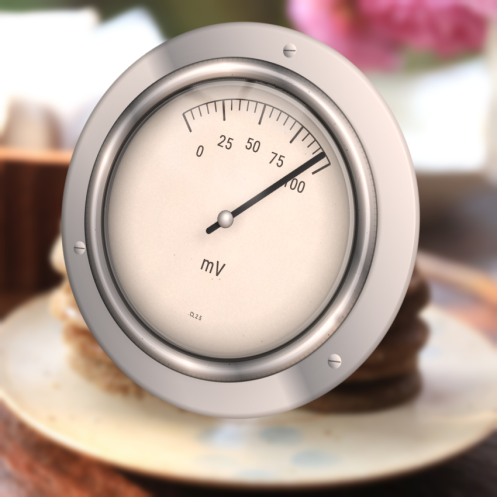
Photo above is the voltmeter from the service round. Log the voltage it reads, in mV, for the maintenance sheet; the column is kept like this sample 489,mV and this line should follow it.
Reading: 95,mV
